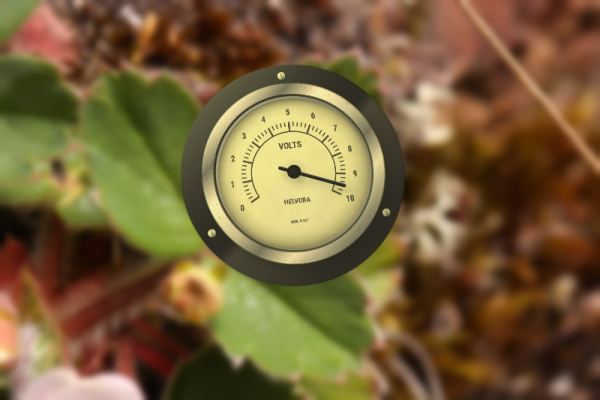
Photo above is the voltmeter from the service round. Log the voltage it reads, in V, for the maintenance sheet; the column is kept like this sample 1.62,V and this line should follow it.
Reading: 9.6,V
